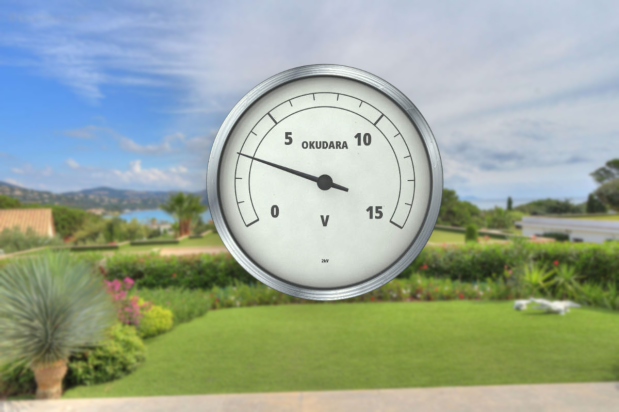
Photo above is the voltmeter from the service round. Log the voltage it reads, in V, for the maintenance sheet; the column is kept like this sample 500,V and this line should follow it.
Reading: 3,V
